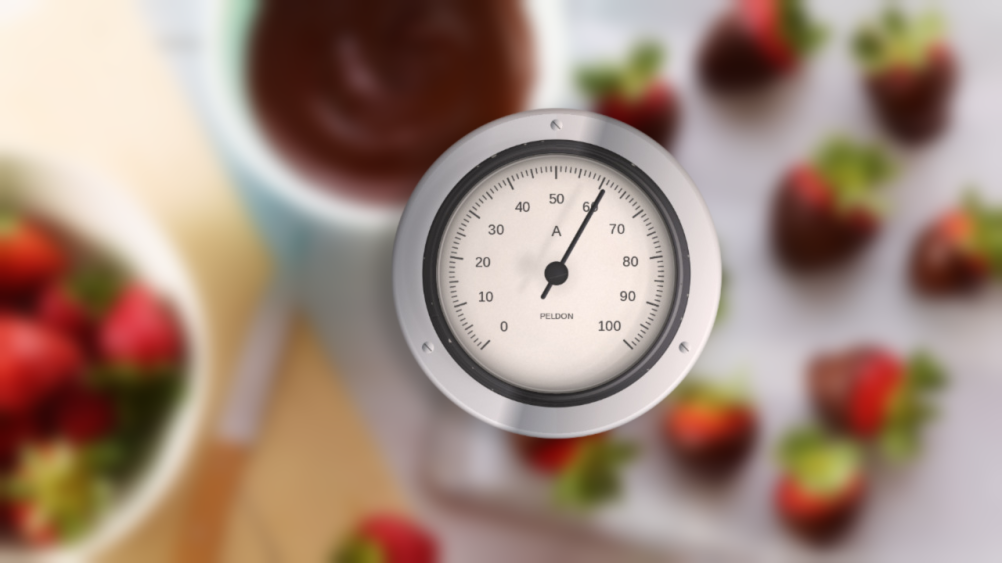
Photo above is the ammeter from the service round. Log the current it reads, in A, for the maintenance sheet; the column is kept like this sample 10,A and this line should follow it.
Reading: 61,A
